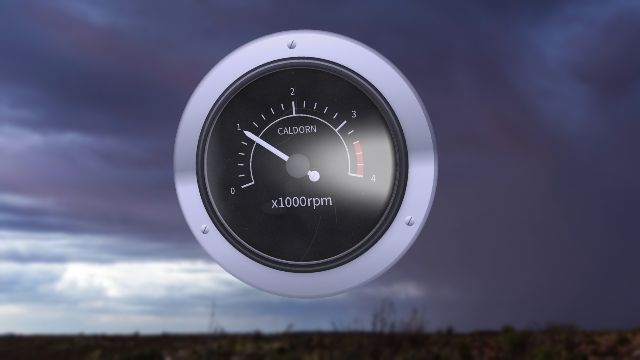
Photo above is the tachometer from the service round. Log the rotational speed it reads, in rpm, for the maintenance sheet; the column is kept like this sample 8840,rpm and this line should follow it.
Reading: 1000,rpm
